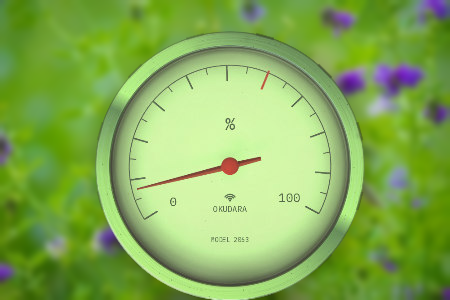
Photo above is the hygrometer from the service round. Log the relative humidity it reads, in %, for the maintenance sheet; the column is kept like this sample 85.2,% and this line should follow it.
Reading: 7.5,%
